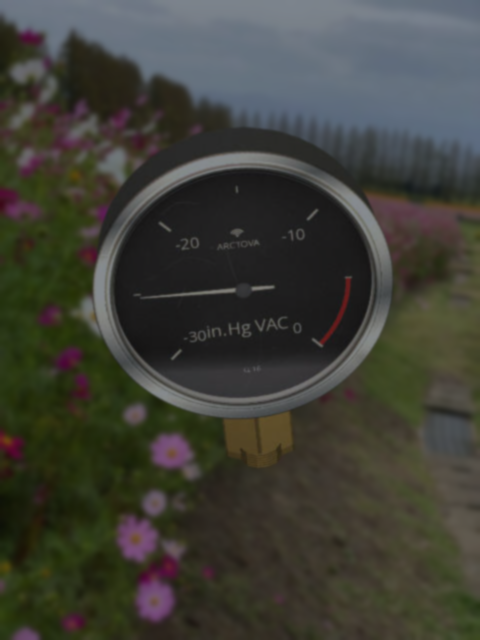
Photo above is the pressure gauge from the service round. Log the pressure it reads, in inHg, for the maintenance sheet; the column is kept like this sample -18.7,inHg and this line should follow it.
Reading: -25,inHg
